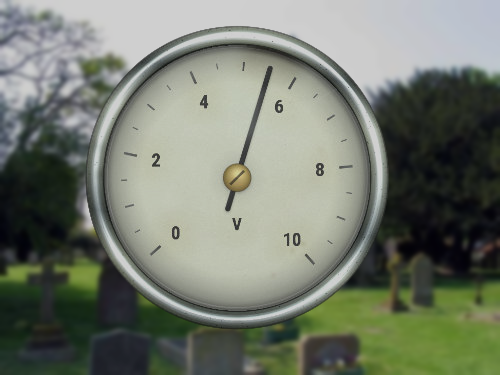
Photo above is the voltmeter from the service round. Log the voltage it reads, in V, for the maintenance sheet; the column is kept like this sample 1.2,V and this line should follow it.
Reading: 5.5,V
